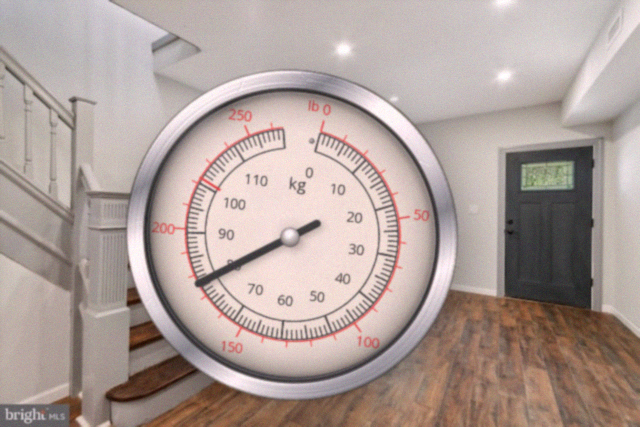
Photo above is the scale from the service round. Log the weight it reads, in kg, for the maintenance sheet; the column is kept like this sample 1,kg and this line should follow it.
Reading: 80,kg
